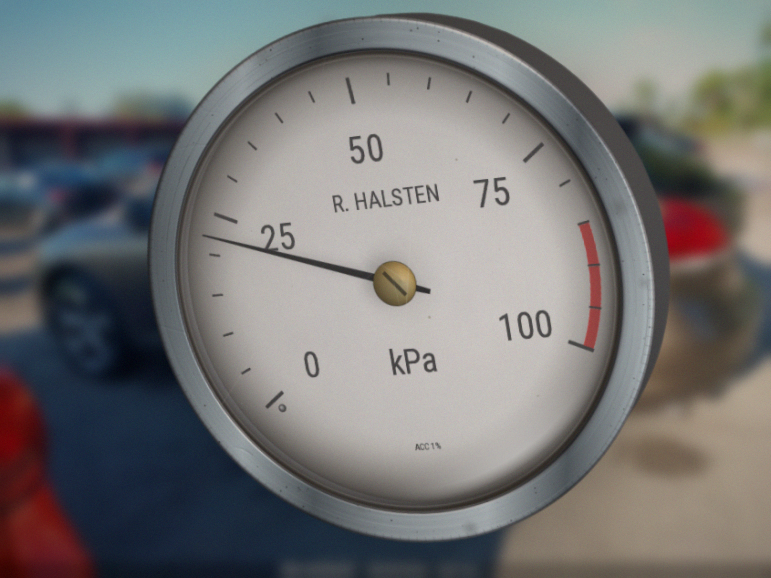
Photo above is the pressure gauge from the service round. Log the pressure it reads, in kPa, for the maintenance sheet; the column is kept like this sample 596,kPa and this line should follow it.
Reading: 22.5,kPa
